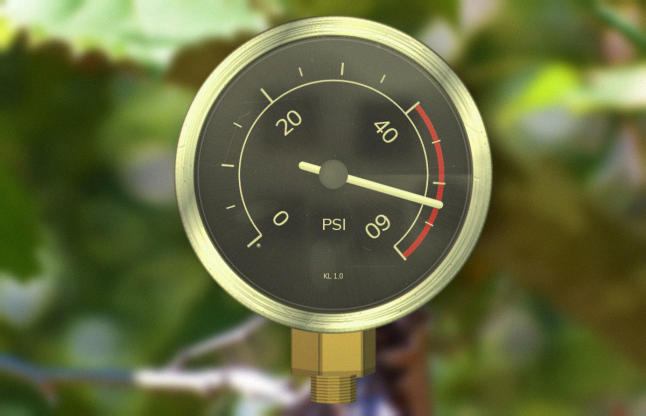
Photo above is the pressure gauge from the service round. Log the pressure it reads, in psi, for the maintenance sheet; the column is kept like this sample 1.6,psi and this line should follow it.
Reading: 52.5,psi
